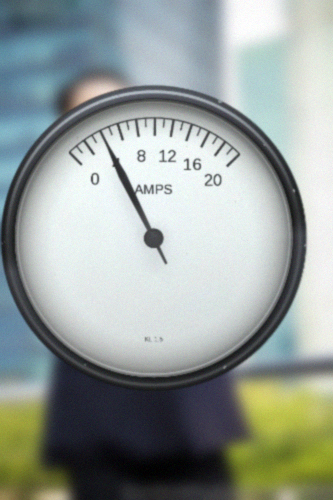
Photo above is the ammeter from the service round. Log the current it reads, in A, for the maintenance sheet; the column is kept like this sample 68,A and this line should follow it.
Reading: 4,A
